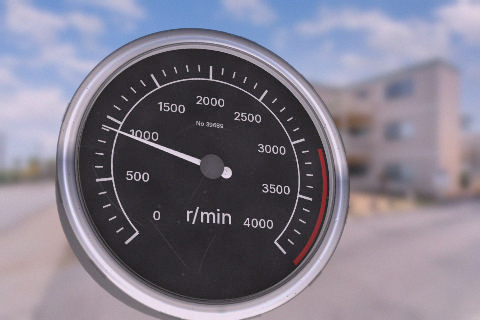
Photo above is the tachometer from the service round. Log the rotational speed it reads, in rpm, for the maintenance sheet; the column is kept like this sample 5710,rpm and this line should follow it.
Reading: 900,rpm
